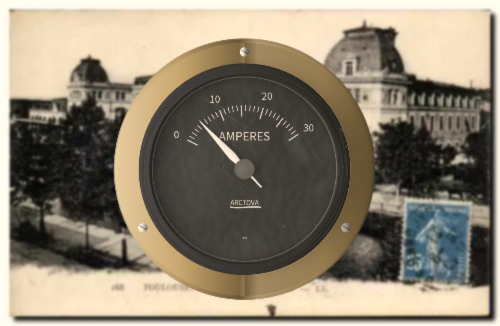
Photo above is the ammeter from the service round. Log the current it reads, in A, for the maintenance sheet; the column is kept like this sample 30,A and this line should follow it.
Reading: 5,A
